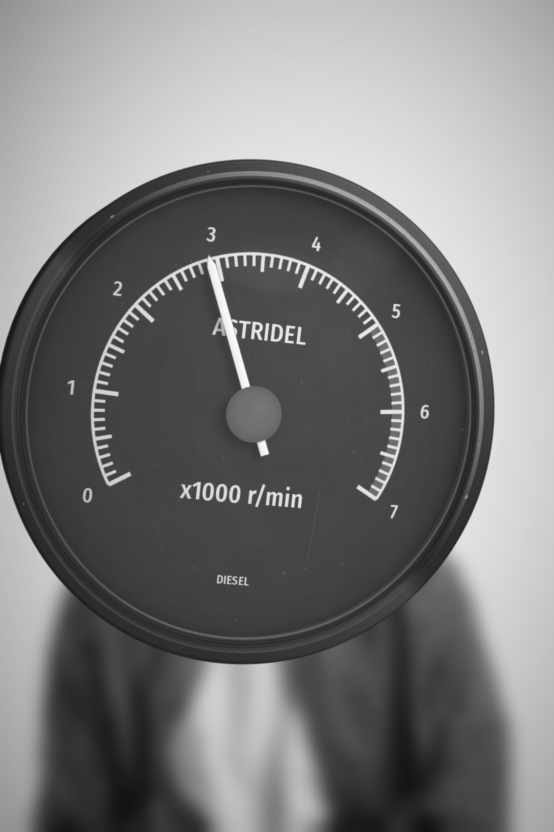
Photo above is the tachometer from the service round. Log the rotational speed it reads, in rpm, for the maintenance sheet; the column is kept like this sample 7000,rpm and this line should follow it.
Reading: 2900,rpm
